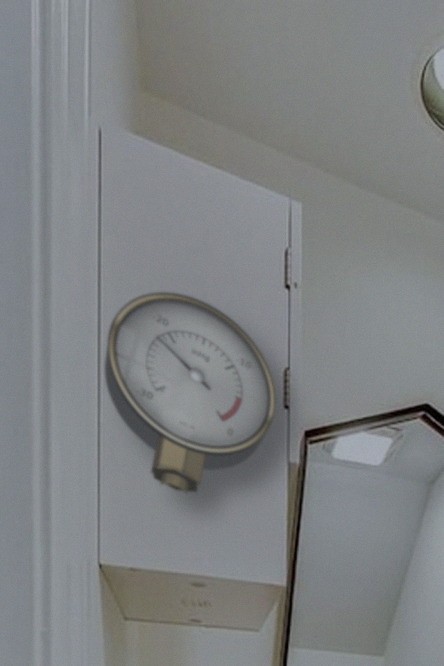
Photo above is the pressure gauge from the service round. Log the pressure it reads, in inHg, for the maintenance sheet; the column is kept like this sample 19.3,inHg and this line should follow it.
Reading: -22,inHg
